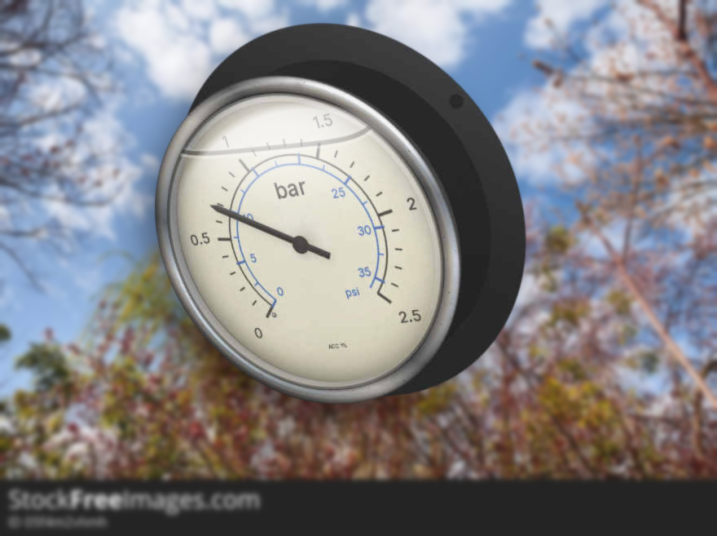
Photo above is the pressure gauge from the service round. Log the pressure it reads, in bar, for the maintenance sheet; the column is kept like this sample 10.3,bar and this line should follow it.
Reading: 0.7,bar
